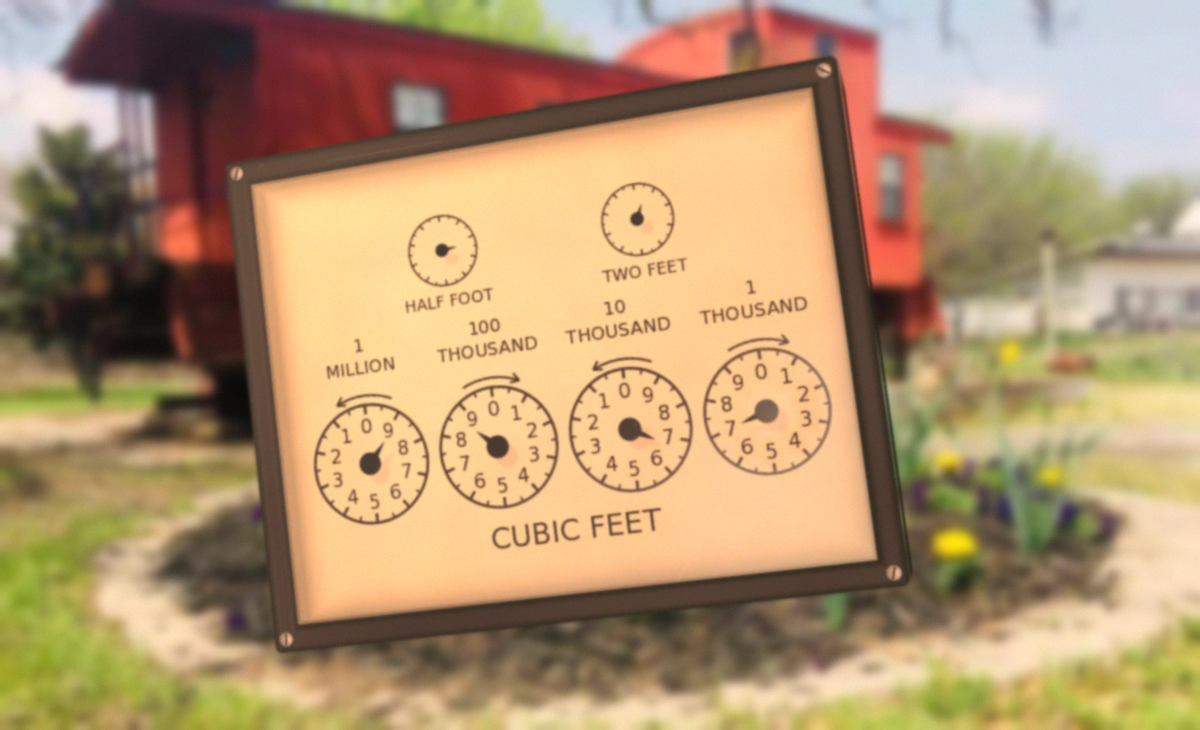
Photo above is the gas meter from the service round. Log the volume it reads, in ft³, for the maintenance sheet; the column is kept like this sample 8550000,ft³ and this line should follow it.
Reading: 886700,ft³
